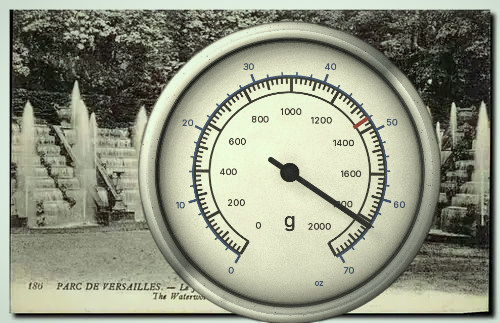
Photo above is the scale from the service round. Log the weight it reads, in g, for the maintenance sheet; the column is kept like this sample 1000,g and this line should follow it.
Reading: 1820,g
